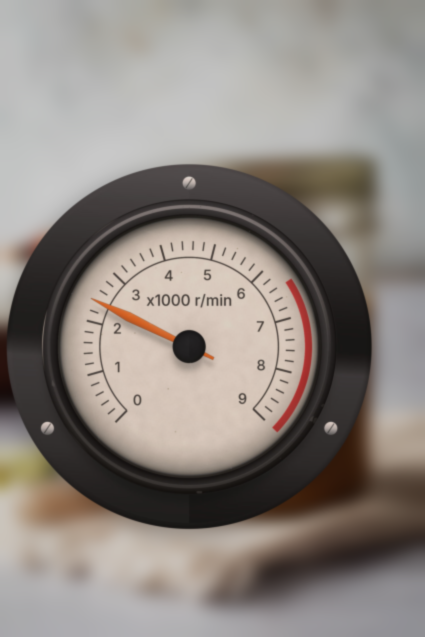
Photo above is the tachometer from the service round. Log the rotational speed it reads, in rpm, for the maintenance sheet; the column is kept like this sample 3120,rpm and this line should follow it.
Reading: 2400,rpm
